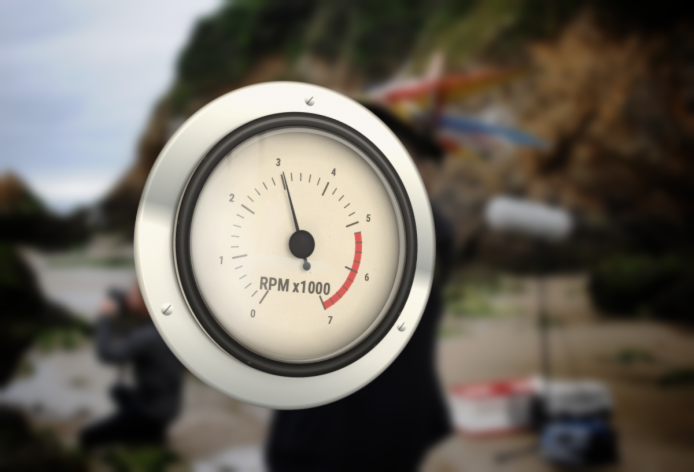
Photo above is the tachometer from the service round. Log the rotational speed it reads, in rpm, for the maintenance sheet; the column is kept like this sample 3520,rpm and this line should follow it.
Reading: 3000,rpm
